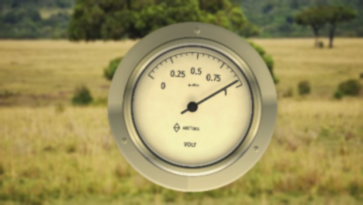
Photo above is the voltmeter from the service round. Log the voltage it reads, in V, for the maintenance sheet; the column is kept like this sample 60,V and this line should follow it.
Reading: 0.95,V
